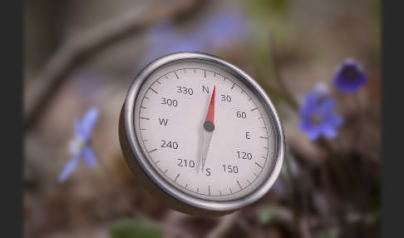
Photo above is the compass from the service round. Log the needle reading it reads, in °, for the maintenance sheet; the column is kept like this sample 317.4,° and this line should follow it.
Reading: 10,°
